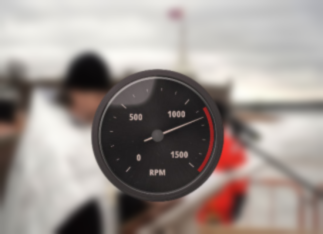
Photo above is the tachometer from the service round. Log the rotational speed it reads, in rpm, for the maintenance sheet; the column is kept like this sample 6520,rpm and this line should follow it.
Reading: 1150,rpm
